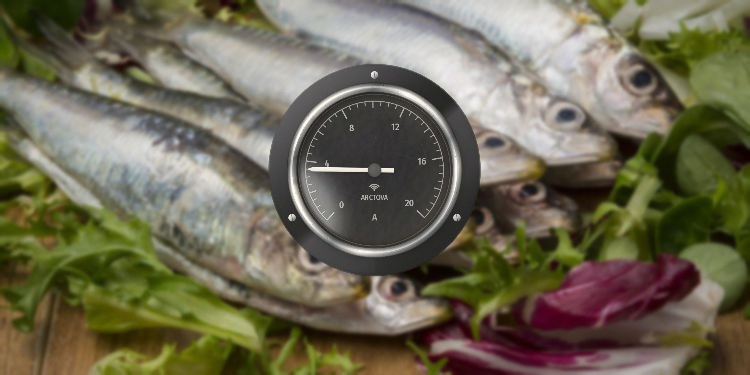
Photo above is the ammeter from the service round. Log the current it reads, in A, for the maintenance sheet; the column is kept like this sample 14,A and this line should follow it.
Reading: 3.5,A
